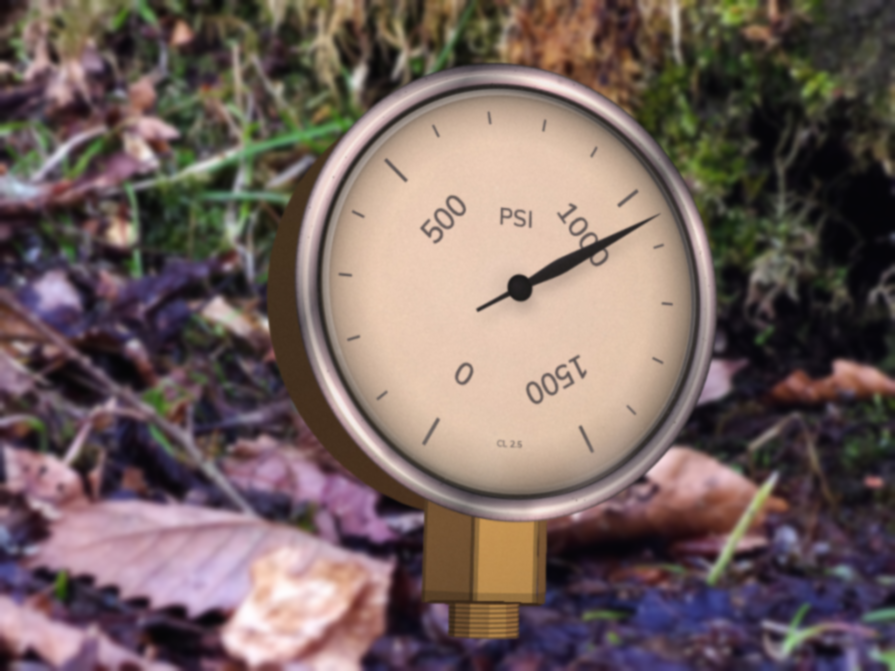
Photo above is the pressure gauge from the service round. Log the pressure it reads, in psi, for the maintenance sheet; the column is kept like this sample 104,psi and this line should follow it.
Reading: 1050,psi
